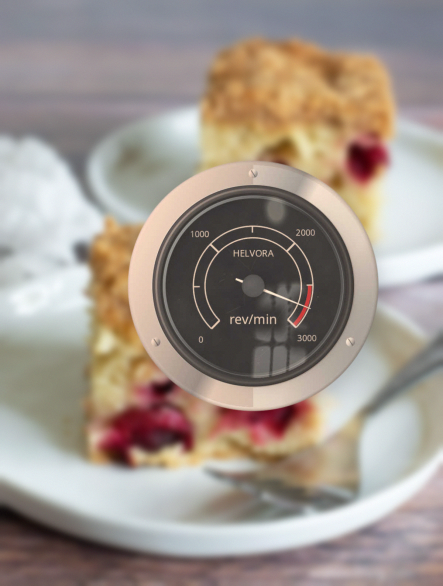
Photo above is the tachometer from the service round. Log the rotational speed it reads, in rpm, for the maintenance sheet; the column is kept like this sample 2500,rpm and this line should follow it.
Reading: 2750,rpm
